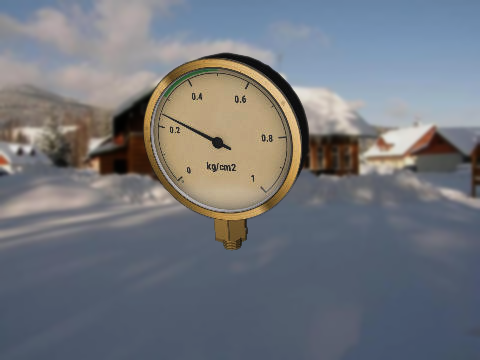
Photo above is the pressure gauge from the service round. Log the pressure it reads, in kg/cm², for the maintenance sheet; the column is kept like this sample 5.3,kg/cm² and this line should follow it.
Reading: 0.25,kg/cm²
